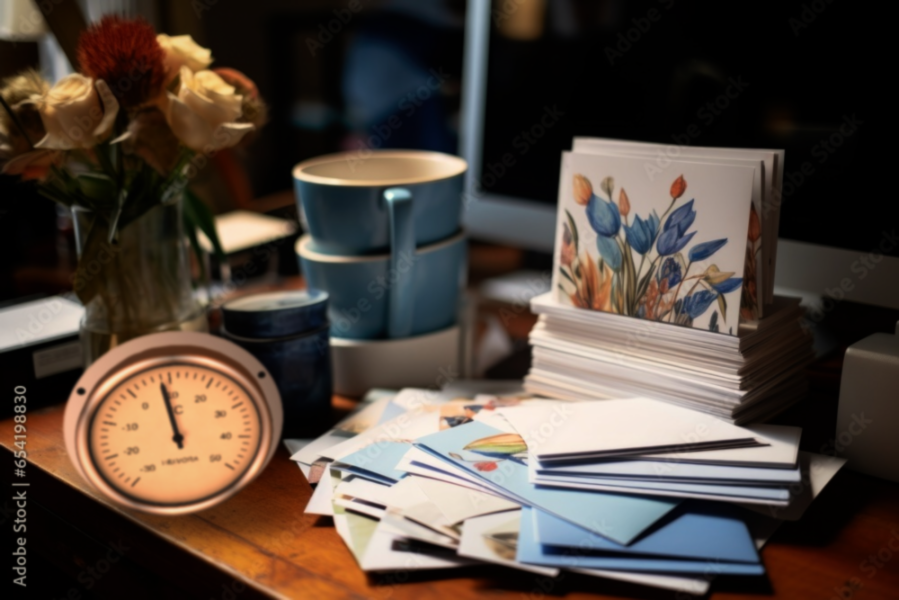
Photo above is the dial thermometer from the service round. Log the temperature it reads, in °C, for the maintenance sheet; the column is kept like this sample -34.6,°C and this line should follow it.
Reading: 8,°C
